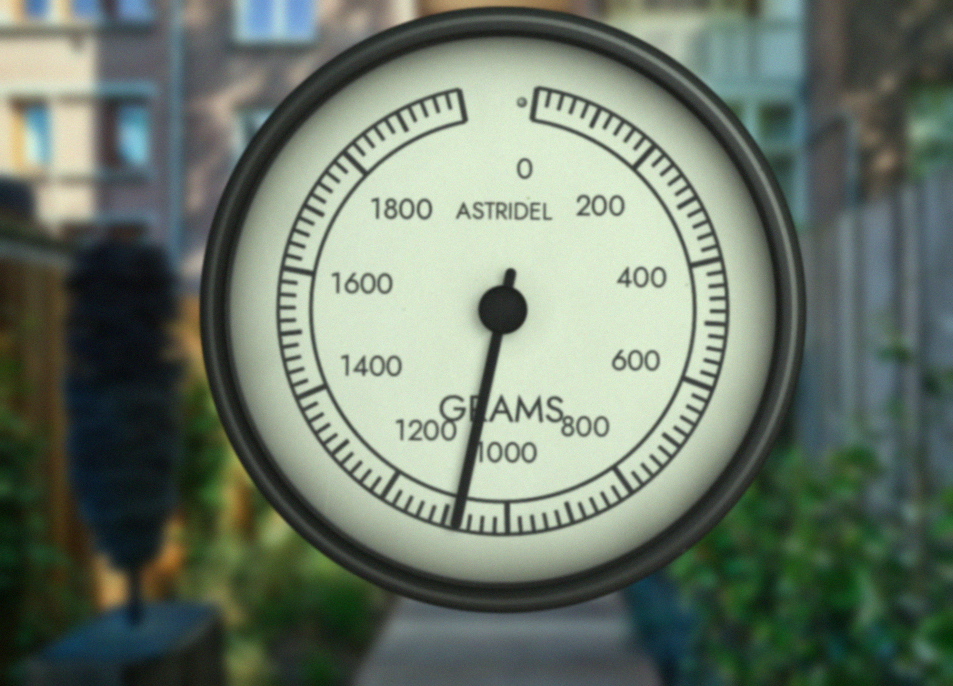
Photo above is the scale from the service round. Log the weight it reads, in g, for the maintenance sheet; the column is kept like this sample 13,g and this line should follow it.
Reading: 1080,g
